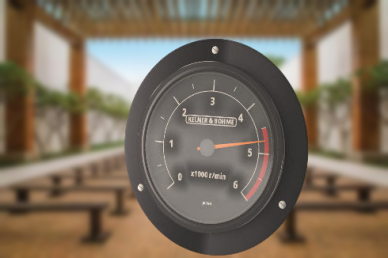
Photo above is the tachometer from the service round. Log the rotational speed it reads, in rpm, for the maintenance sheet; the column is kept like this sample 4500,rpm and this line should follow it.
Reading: 4750,rpm
